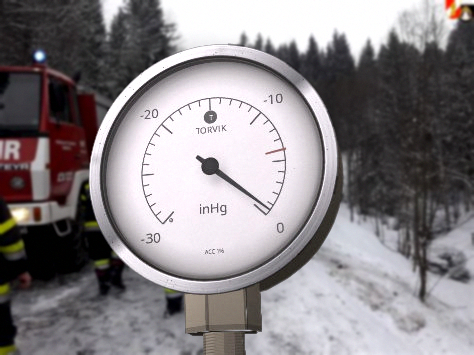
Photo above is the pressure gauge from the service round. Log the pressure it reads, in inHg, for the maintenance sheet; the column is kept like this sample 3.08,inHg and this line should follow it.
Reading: -0.5,inHg
